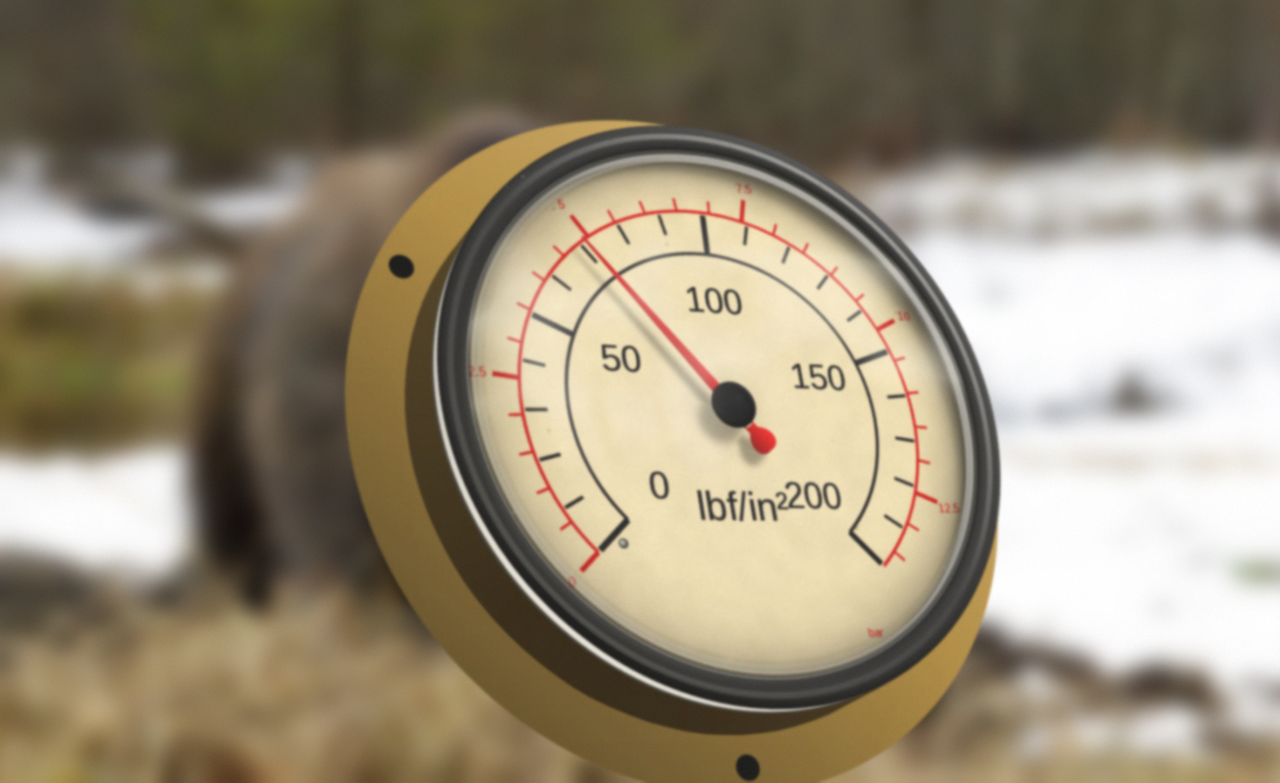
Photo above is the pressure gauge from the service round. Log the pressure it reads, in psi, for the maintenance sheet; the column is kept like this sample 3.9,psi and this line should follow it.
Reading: 70,psi
